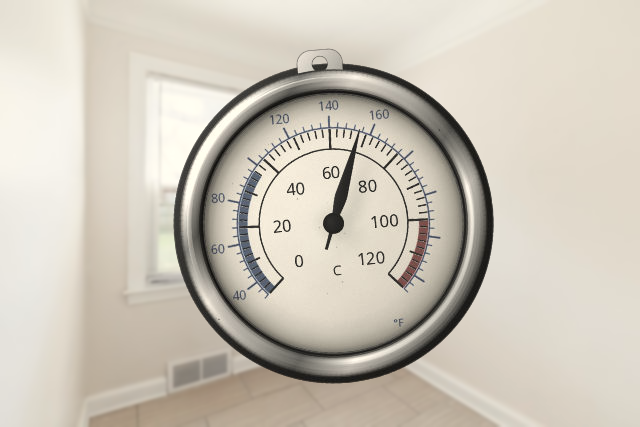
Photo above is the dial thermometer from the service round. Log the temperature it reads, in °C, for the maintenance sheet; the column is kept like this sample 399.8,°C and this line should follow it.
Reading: 68,°C
